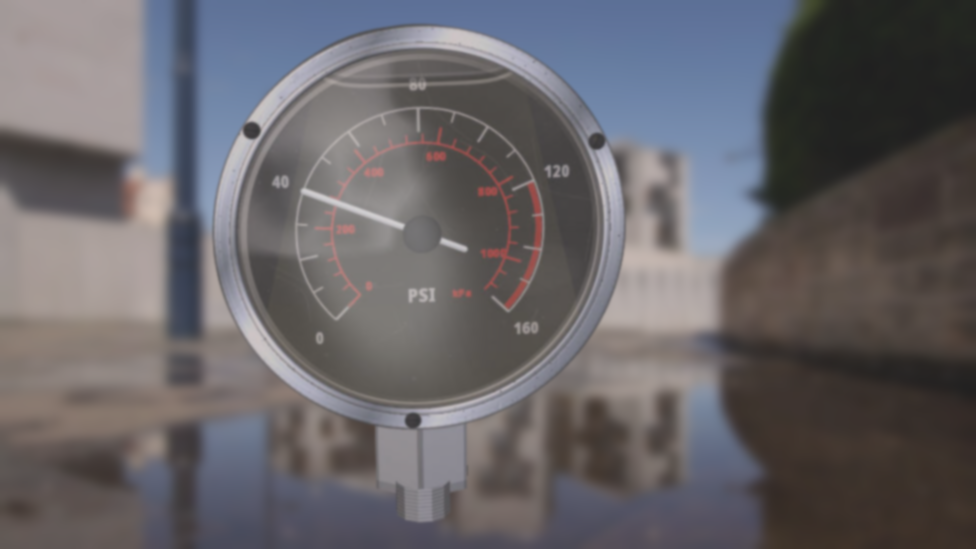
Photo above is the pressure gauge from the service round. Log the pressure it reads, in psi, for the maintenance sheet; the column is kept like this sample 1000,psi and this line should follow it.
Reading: 40,psi
